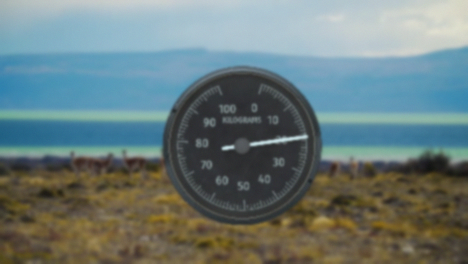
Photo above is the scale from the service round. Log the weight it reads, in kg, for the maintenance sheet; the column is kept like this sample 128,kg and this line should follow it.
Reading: 20,kg
